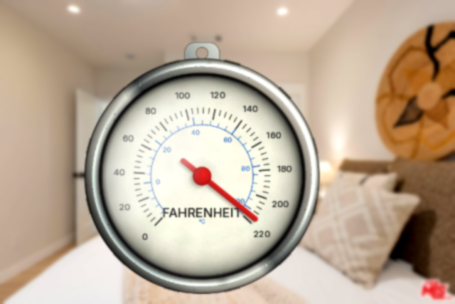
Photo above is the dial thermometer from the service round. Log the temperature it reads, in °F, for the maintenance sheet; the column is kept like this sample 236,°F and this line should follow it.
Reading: 216,°F
